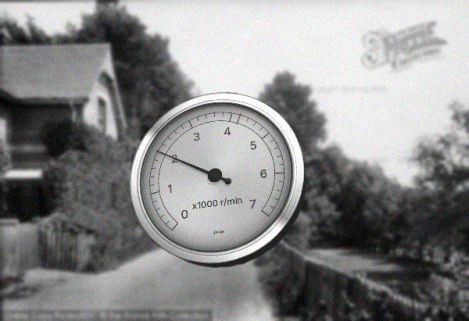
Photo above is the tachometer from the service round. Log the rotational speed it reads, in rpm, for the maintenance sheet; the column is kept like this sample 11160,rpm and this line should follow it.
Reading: 2000,rpm
